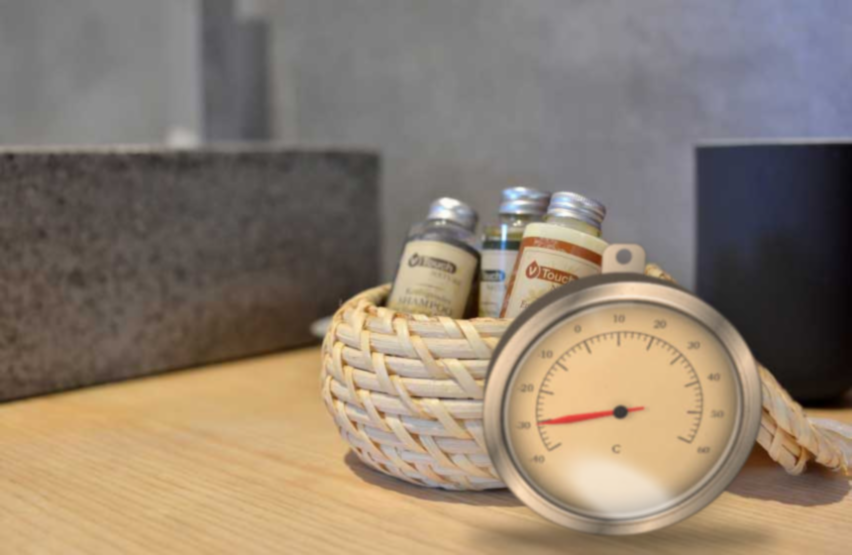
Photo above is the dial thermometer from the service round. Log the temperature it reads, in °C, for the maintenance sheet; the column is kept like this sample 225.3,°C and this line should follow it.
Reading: -30,°C
